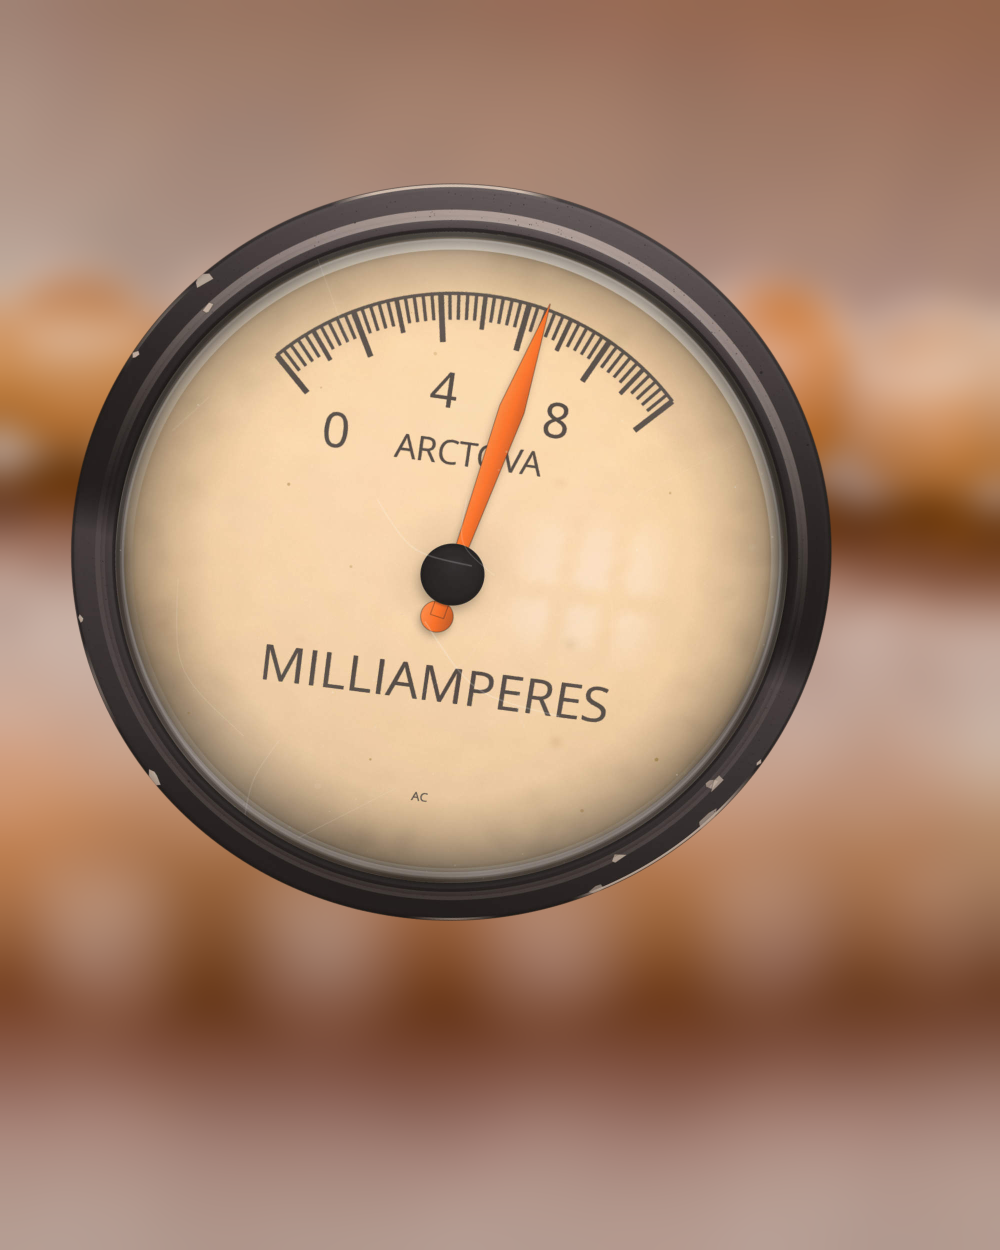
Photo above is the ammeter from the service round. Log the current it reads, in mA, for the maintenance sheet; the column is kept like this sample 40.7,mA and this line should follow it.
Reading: 6.4,mA
